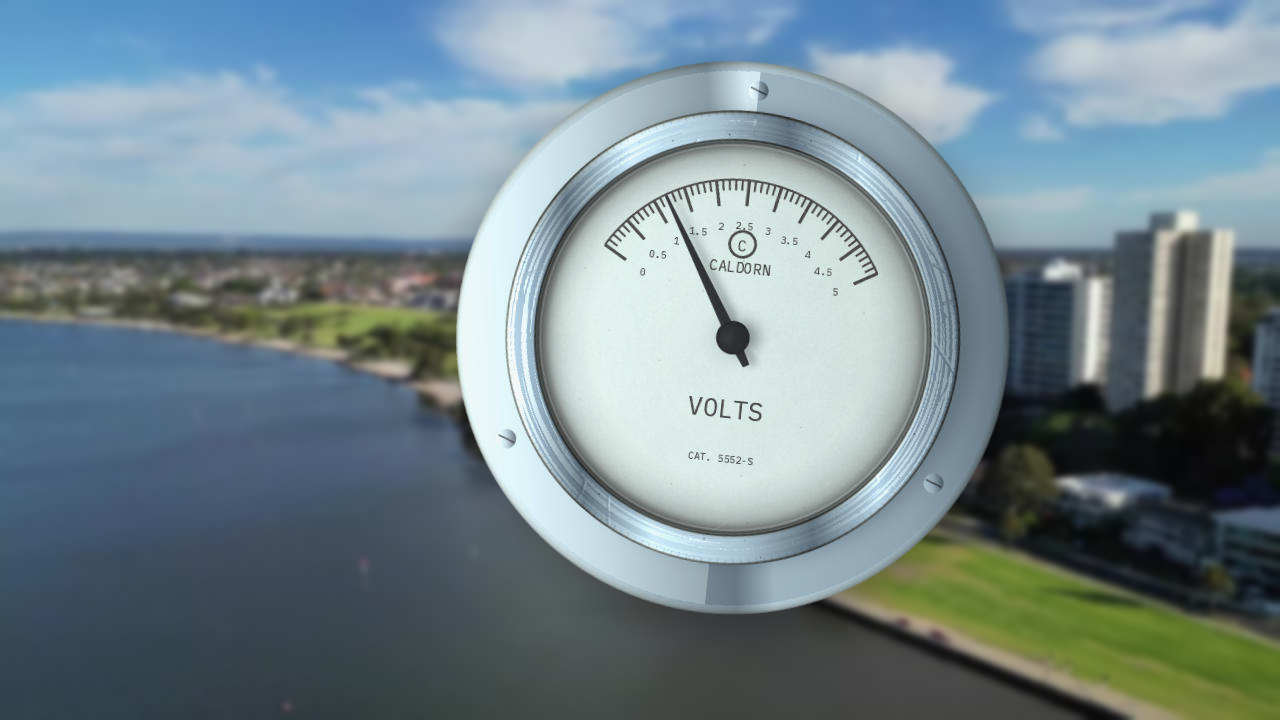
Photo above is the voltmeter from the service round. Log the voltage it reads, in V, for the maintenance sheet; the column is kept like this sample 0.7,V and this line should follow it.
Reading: 1.2,V
